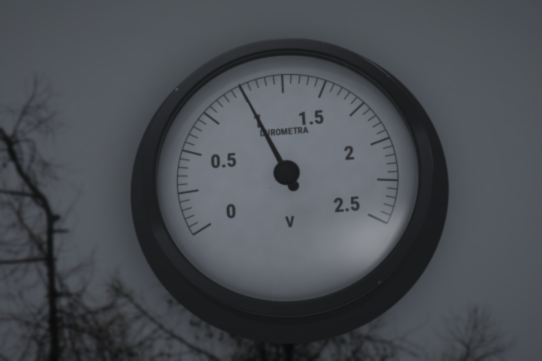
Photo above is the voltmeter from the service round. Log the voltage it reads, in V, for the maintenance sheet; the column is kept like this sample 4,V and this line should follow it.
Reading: 1,V
